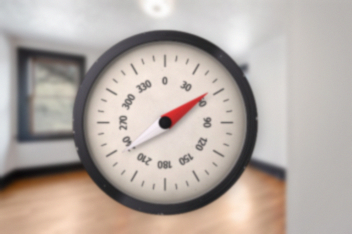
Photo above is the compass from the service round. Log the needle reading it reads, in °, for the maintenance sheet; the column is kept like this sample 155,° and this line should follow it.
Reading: 55,°
